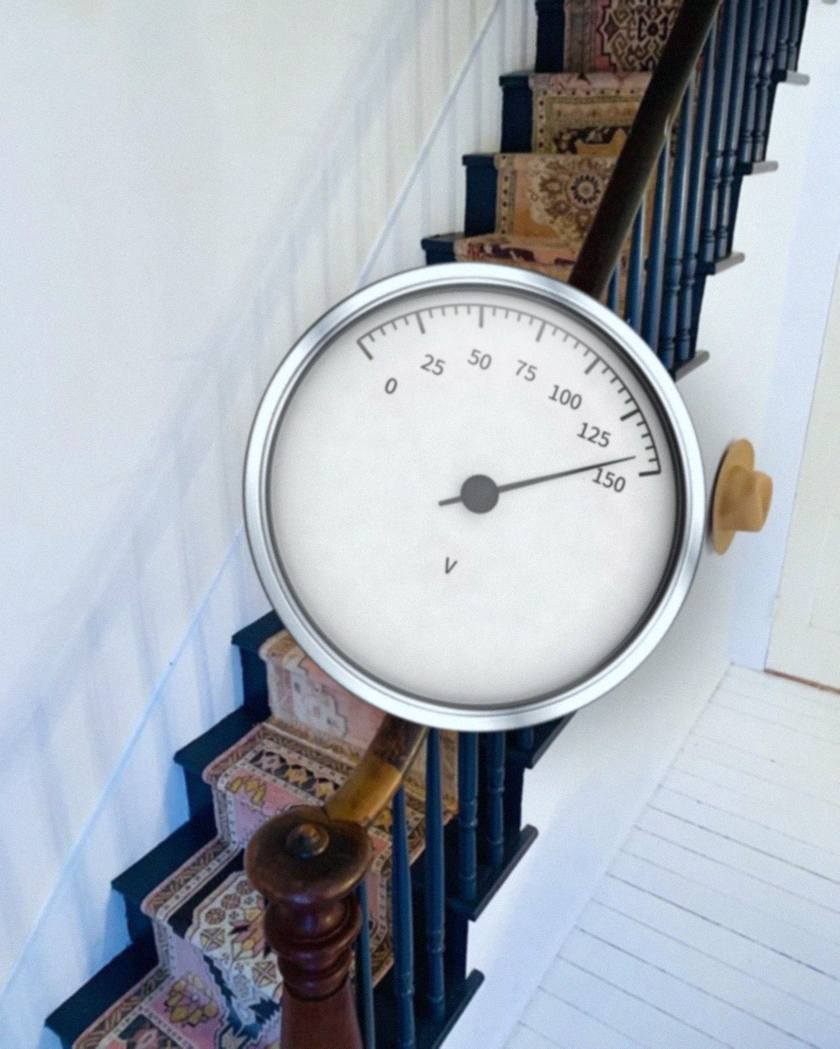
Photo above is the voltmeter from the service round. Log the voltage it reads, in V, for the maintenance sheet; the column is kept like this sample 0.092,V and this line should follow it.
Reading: 142.5,V
